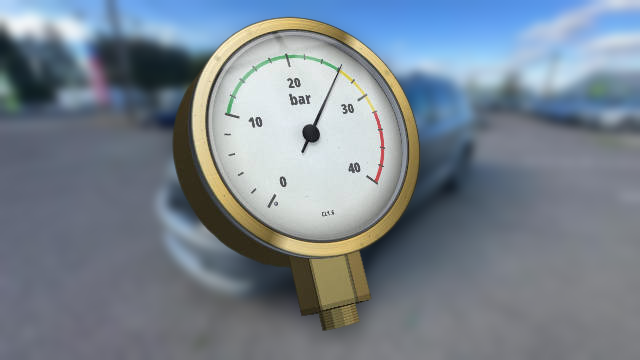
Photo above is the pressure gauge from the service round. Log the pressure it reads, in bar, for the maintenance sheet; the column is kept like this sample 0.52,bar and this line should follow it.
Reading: 26,bar
